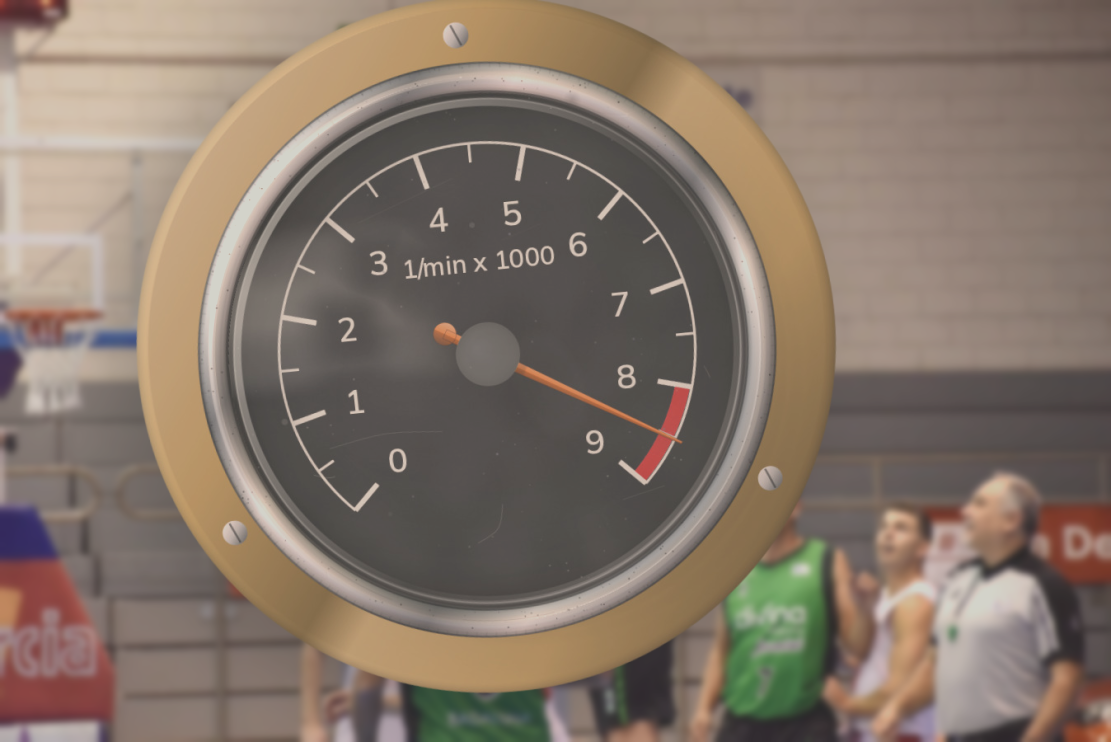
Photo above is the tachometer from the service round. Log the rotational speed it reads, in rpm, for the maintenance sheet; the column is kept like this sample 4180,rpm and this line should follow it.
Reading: 8500,rpm
